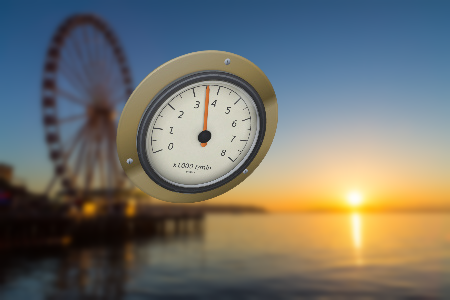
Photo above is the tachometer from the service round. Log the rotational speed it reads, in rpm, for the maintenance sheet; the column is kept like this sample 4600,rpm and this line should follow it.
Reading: 3500,rpm
